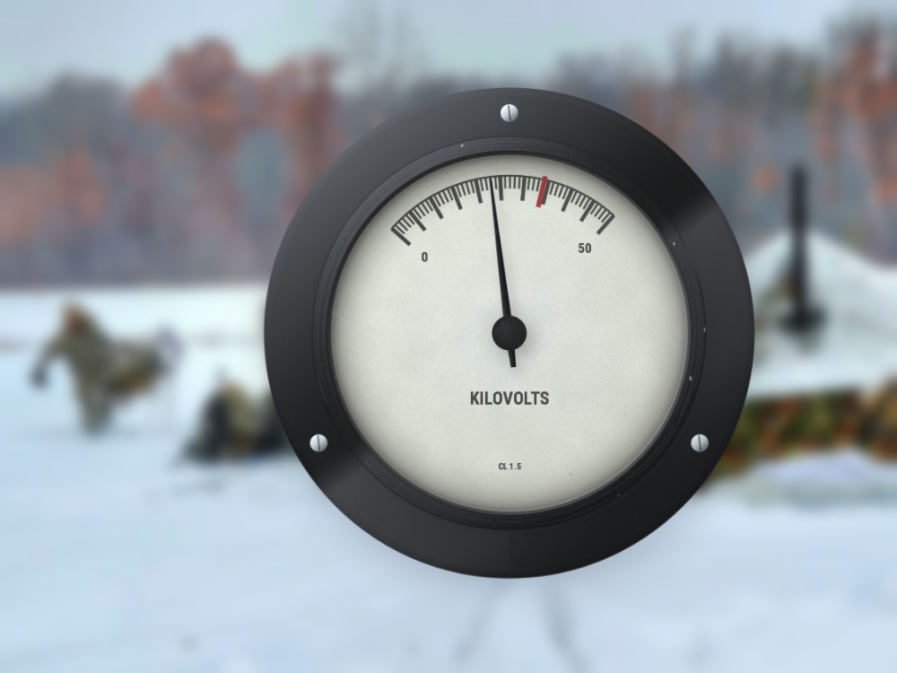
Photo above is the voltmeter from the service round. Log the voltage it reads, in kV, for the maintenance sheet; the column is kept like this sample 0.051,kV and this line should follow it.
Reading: 23,kV
